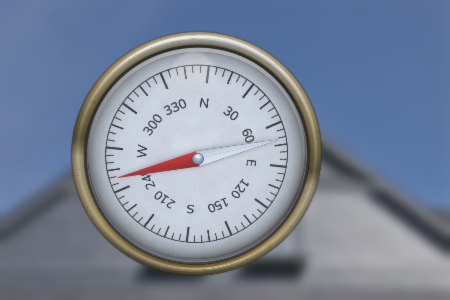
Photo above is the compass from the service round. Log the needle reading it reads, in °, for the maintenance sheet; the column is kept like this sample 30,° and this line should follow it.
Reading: 250,°
